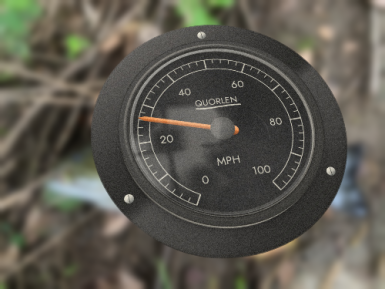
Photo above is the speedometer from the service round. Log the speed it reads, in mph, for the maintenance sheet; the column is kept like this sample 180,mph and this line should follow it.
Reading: 26,mph
